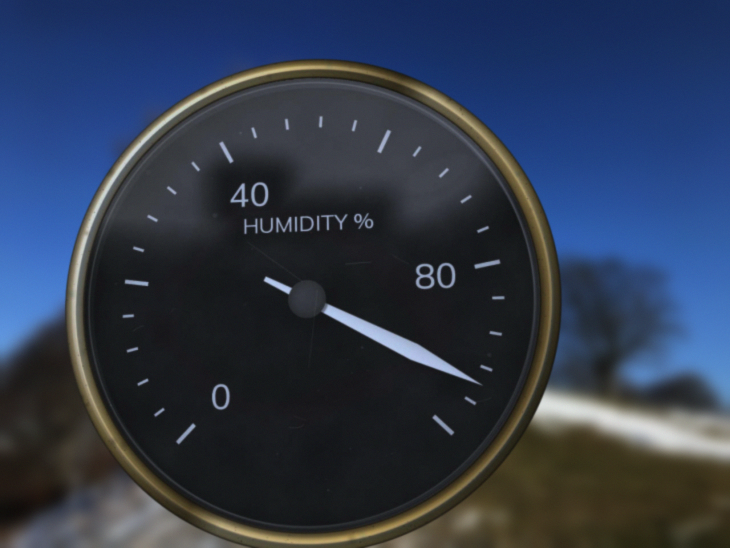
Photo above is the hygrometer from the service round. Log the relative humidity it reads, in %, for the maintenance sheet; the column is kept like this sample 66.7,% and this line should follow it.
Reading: 94,%
